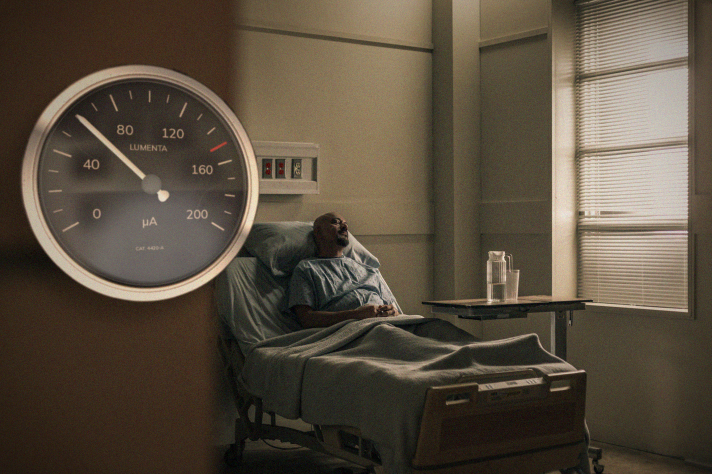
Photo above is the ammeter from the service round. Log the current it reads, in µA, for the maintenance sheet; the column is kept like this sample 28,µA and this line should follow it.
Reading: 60,µA
